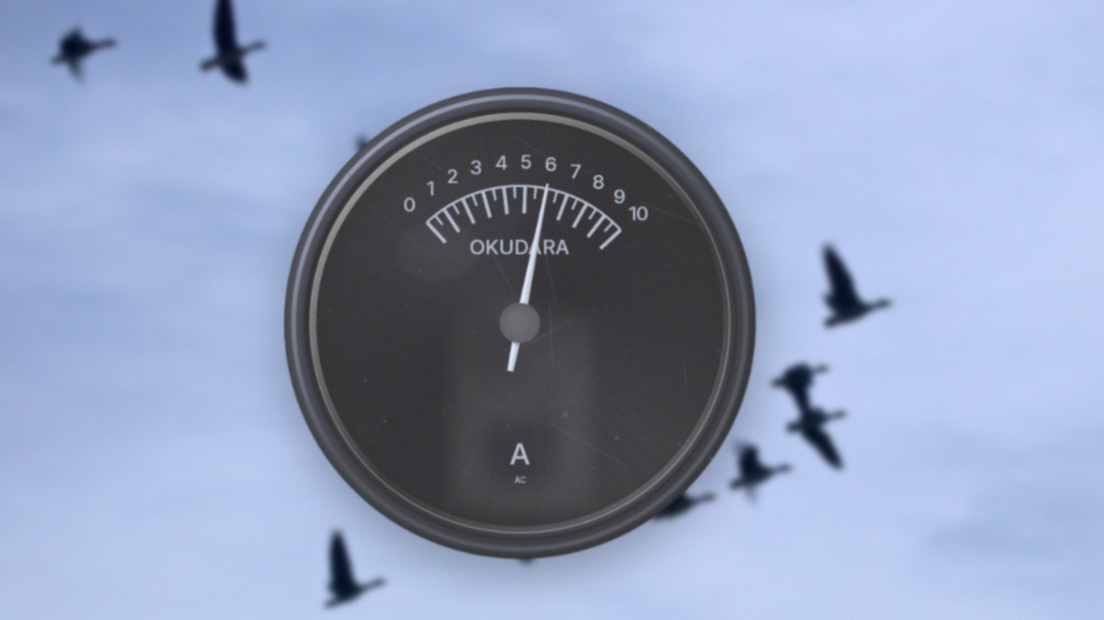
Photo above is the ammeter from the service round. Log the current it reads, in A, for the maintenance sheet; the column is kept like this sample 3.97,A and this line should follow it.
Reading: 6,A
